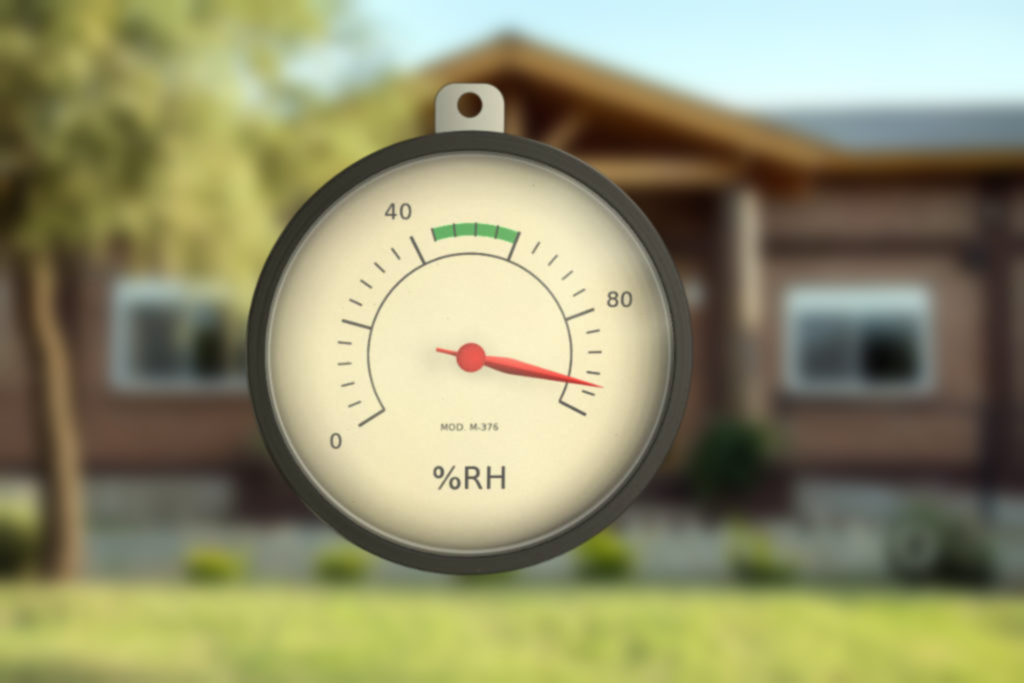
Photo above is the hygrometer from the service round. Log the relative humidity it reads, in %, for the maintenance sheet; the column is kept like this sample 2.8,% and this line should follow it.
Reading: 94,%
